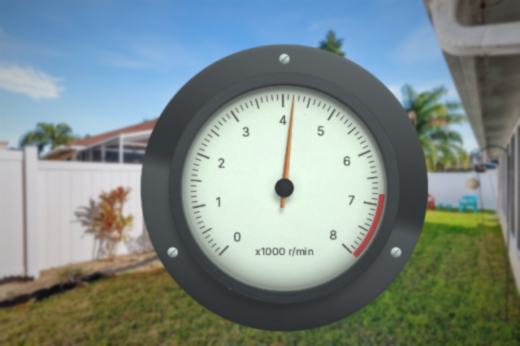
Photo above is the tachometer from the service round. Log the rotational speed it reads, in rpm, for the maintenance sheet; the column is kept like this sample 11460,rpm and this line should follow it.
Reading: 4200,rpm
